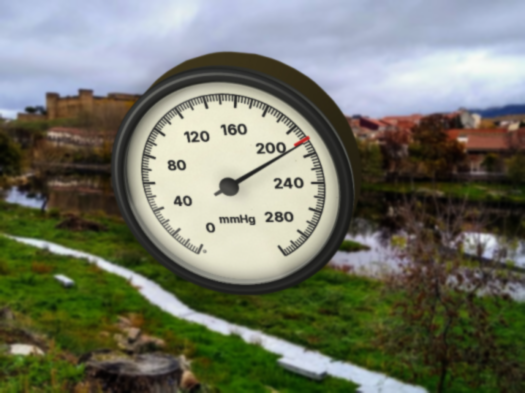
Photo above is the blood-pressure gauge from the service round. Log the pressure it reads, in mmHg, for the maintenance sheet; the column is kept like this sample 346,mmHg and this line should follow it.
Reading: 210,mmHg
